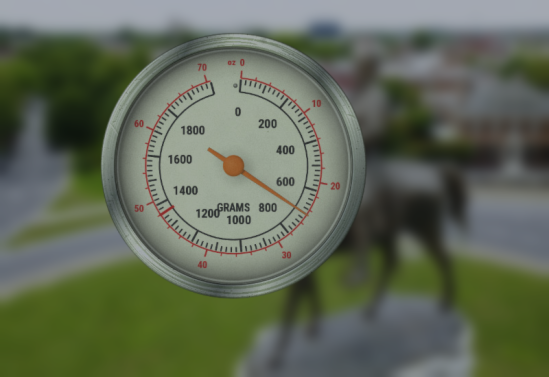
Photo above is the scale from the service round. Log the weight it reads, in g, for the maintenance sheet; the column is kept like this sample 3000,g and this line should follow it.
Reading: 700,g
